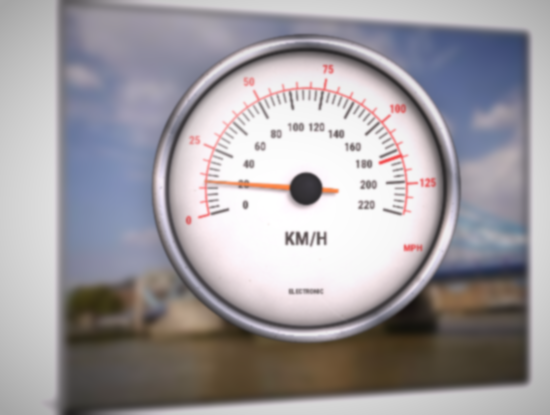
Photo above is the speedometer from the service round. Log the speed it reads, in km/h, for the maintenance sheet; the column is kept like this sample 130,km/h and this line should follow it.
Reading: 20,km/h
